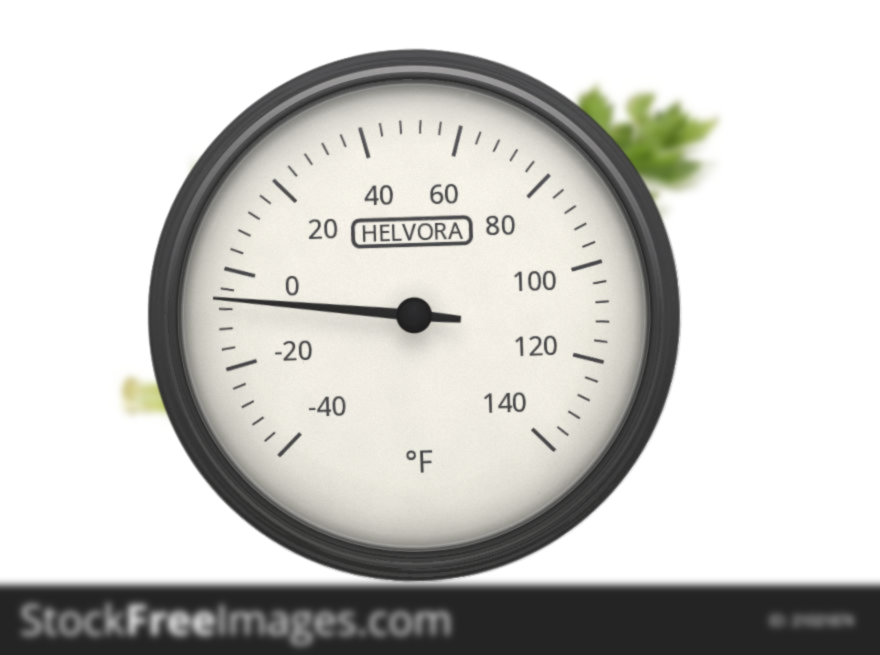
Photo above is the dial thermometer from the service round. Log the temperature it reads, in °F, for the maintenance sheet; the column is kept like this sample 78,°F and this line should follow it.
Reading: -6,°F
